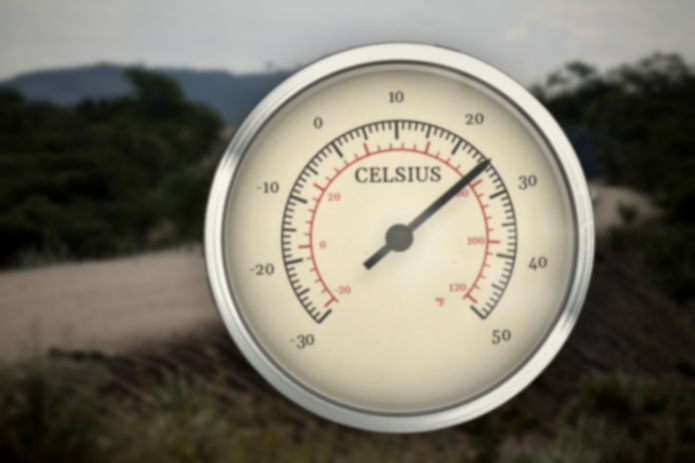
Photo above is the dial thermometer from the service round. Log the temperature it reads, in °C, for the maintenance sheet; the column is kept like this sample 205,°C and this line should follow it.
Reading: 25,°C
